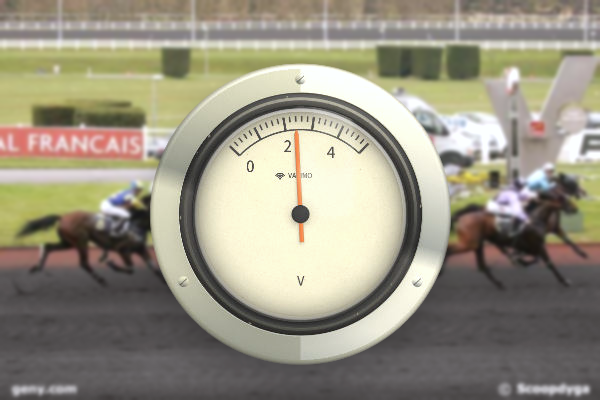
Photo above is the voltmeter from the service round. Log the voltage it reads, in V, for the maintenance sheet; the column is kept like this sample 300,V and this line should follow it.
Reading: 2.4,V
